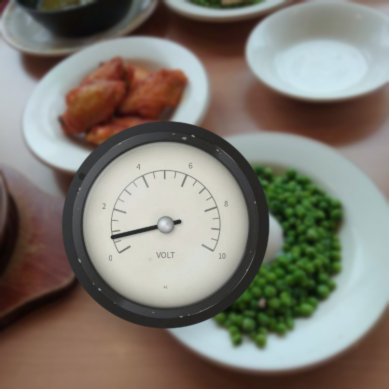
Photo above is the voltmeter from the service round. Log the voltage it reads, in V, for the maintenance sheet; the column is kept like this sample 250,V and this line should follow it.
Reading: 0.75,V
